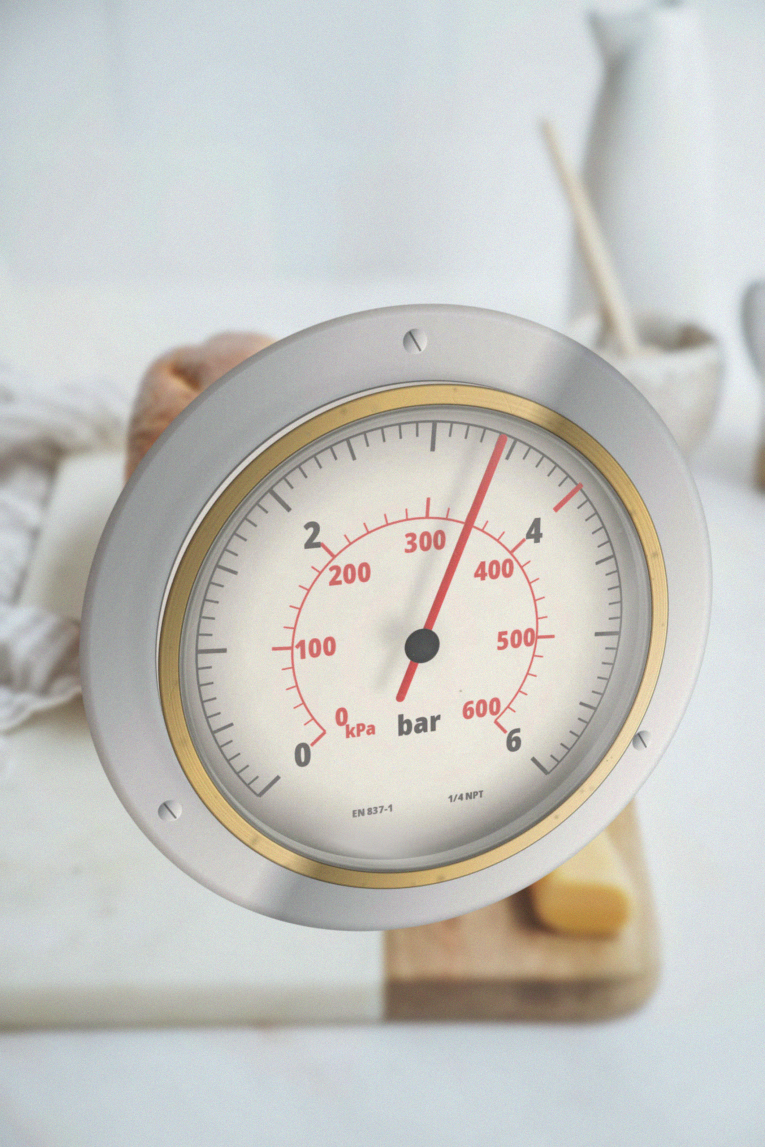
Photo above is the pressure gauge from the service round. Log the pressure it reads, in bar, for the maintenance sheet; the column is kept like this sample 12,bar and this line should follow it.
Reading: 3.4,bar
